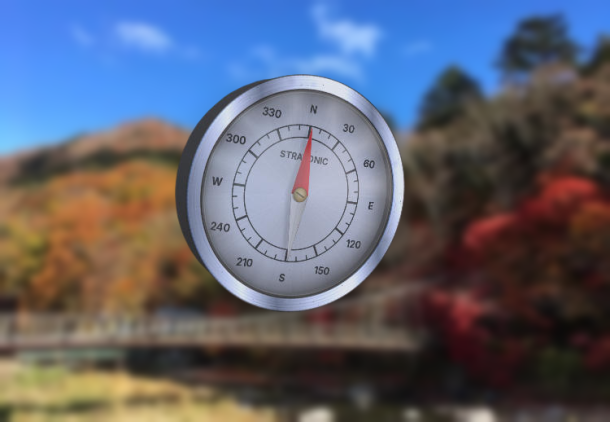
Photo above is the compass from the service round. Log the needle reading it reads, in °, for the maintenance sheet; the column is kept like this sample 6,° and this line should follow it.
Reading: 0,°
